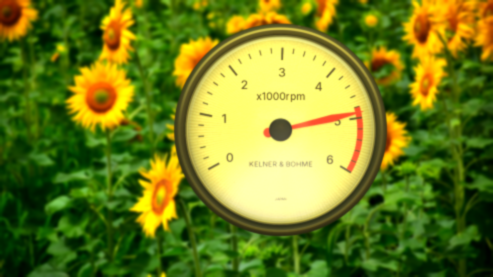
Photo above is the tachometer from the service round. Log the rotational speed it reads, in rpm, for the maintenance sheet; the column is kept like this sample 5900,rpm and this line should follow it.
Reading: 4900,rpm
